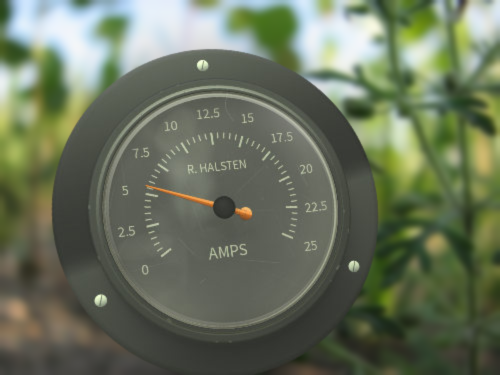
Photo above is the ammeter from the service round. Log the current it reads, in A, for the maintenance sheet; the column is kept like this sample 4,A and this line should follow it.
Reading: 5.5,A
